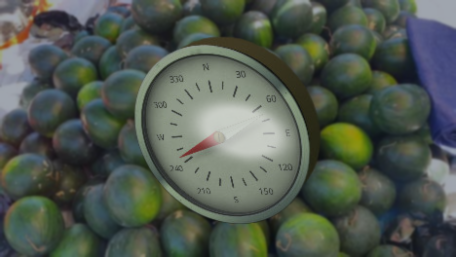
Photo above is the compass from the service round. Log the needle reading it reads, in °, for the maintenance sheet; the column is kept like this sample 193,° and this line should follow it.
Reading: 247.5,°
